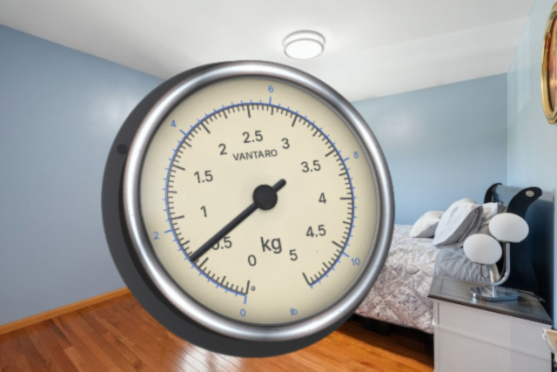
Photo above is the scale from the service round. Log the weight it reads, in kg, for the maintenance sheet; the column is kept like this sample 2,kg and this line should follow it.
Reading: 0.6,kg
